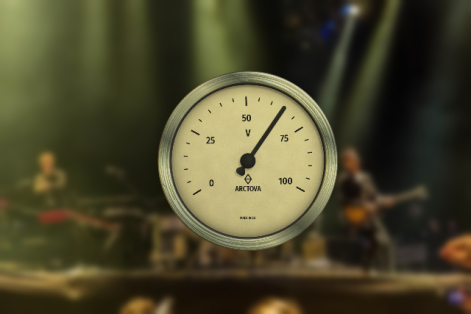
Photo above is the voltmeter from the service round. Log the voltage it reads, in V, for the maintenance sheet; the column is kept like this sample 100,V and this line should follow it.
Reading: 65,V
